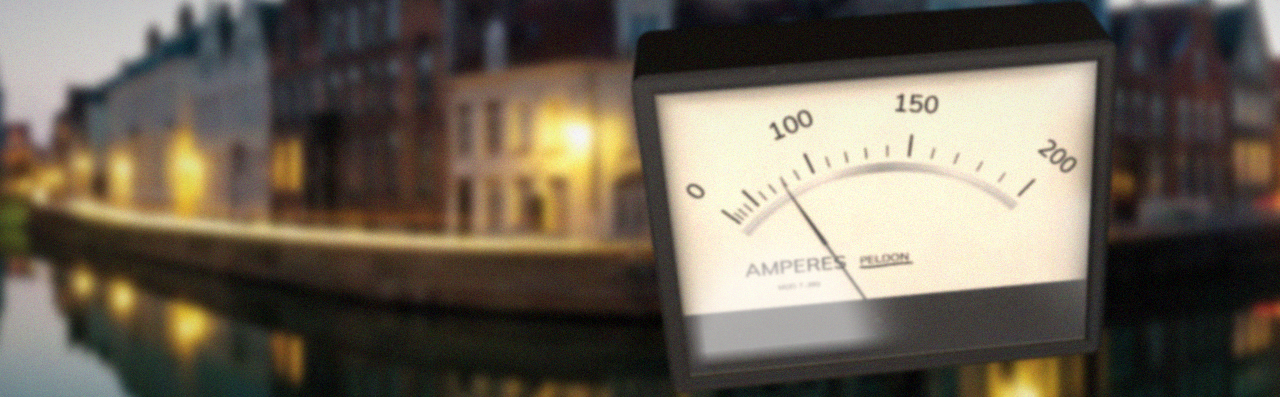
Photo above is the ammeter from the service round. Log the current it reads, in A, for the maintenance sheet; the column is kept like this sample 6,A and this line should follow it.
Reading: 80,A
